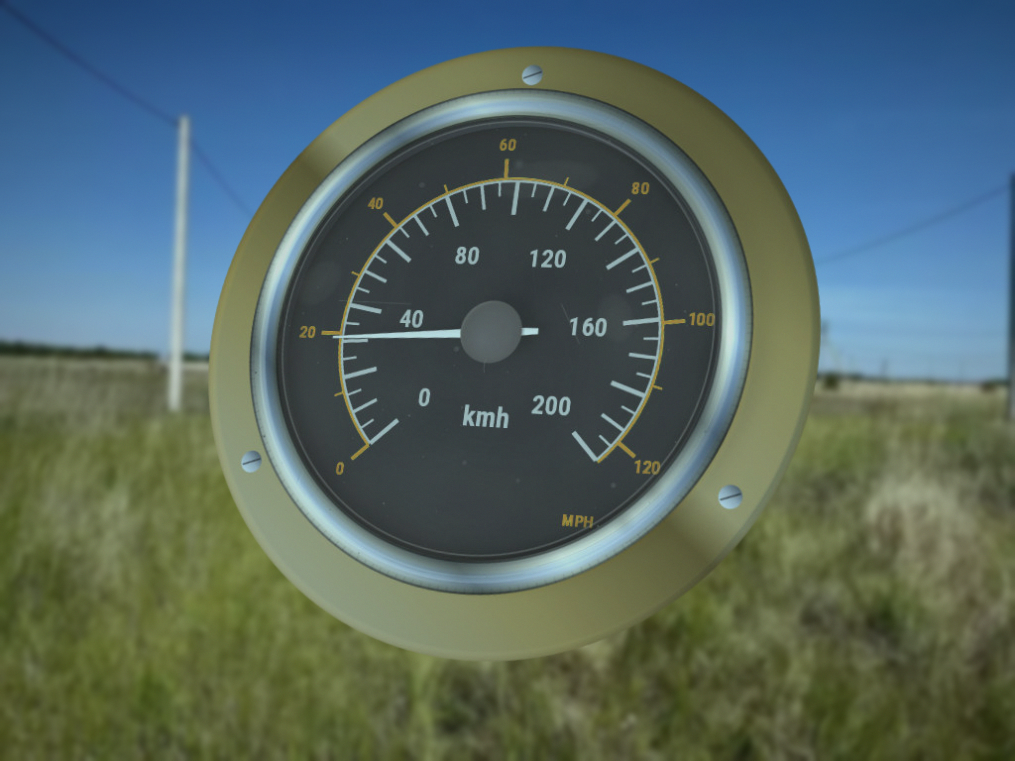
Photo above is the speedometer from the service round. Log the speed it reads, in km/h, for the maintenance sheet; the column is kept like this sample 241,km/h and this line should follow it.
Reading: 30,km/h
